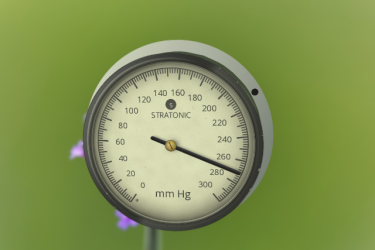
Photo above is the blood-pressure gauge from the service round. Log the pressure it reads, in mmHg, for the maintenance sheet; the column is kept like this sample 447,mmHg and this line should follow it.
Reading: 270,mmHg
